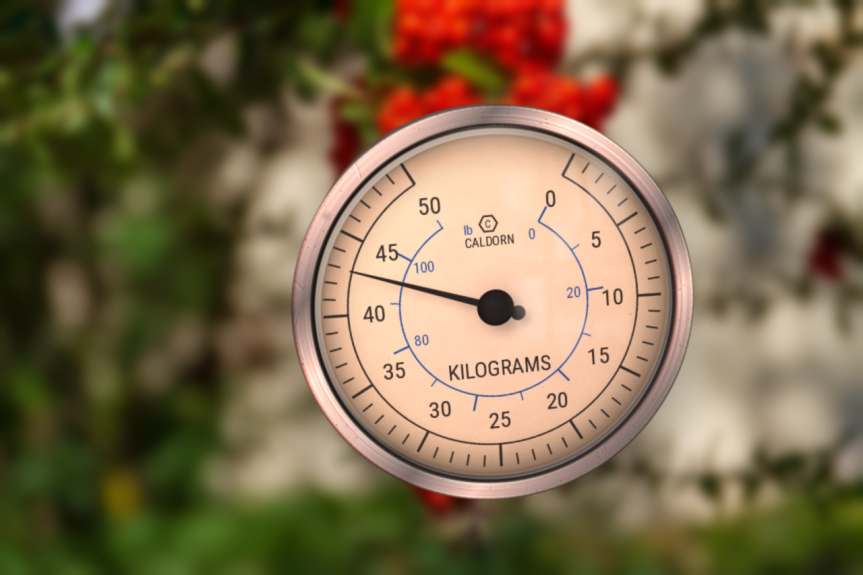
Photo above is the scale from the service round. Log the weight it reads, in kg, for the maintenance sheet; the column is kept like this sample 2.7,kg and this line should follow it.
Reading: 43,kg
